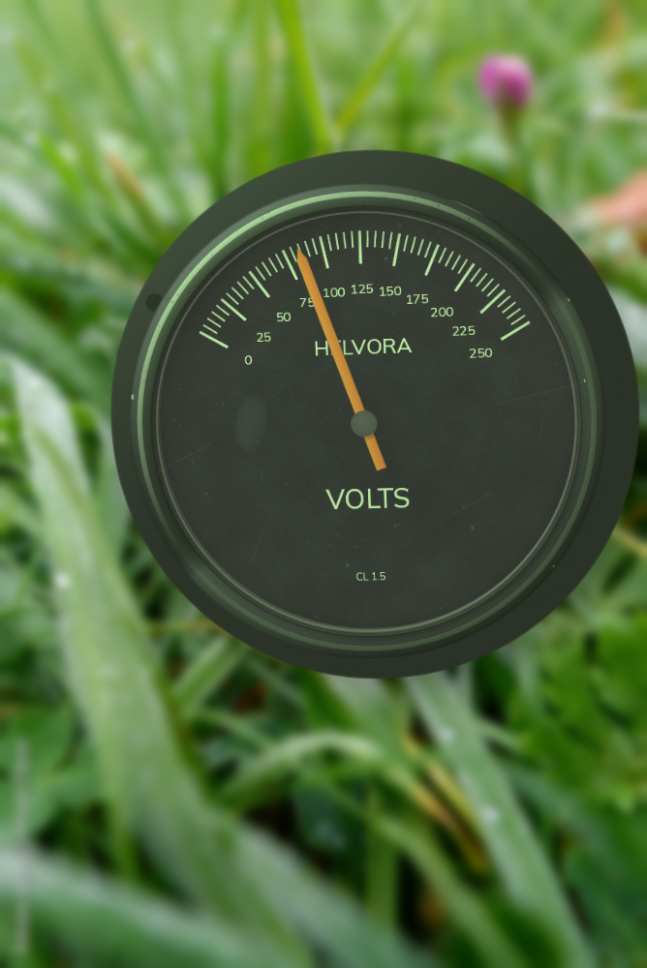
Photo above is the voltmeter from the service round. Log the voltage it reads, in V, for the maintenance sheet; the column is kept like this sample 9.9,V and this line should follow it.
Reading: 85,V
